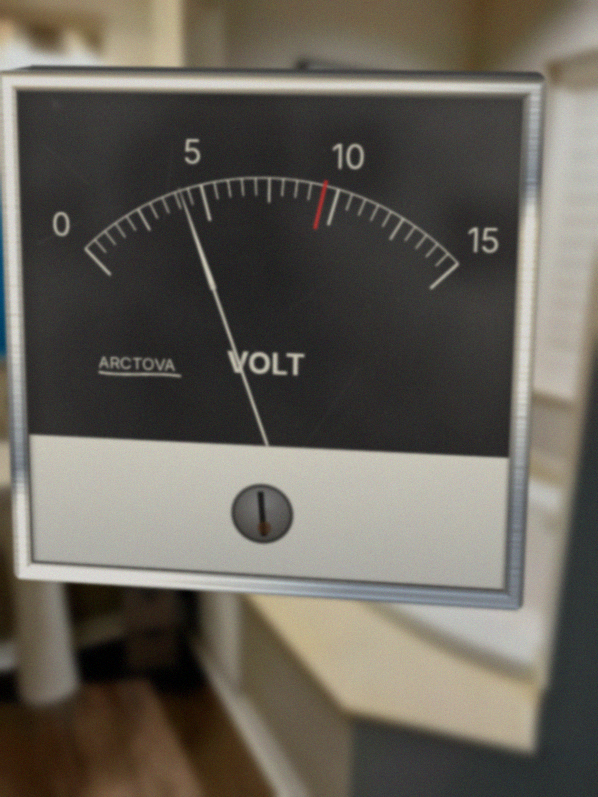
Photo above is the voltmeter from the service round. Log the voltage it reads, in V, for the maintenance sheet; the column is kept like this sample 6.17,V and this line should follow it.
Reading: 4.25,V
